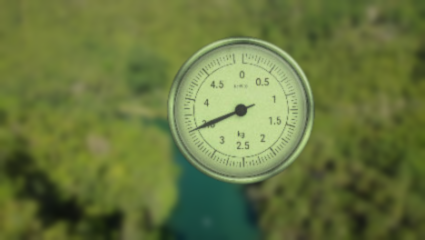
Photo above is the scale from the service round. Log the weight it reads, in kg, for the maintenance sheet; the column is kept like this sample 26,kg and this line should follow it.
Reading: 3.5,kg
